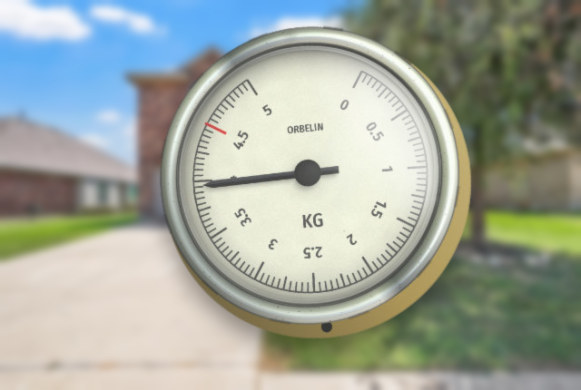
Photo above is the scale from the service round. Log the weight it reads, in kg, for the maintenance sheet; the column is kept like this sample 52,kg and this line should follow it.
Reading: 3.95,kg
